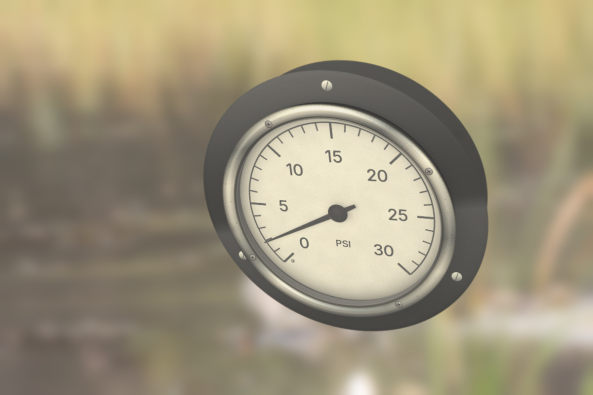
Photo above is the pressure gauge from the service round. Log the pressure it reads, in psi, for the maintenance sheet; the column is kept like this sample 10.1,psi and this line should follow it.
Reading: 2,psi
